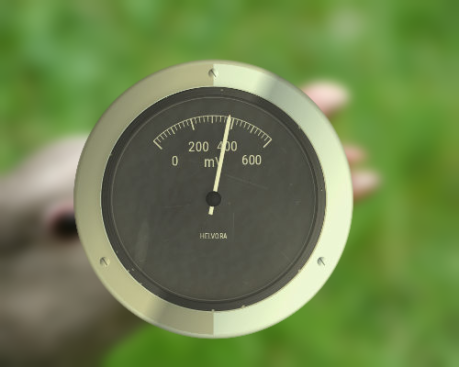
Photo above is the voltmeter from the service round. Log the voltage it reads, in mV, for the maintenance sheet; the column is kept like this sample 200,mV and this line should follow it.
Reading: 380,mV
